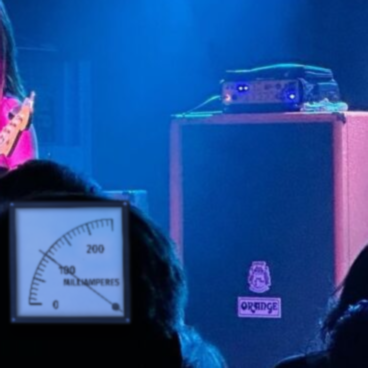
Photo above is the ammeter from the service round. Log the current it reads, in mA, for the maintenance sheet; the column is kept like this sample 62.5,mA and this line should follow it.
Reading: 100,mA
